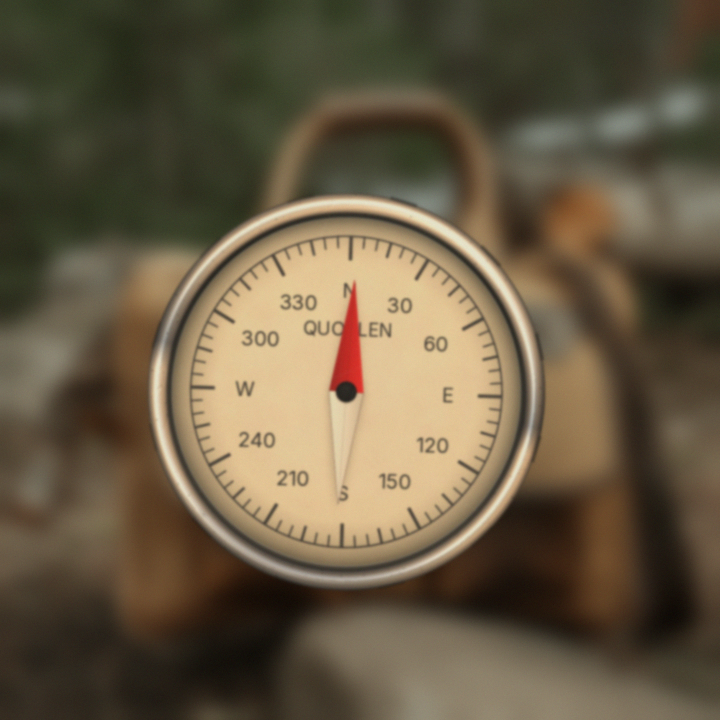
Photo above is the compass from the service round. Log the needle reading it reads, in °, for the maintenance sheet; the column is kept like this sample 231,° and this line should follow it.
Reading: 2.5,°
